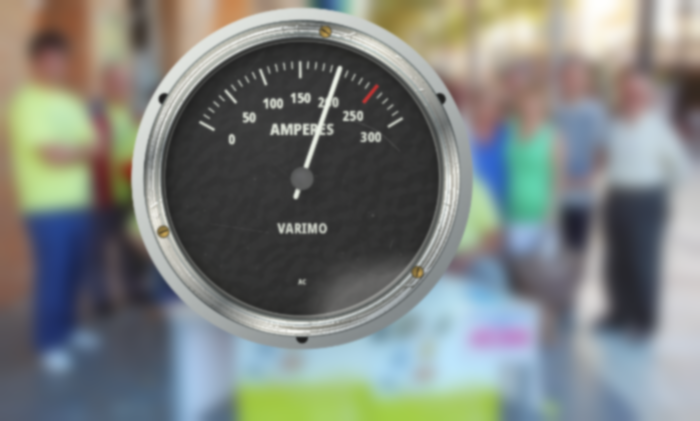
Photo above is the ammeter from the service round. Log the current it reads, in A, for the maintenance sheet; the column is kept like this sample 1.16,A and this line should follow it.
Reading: 200,A
